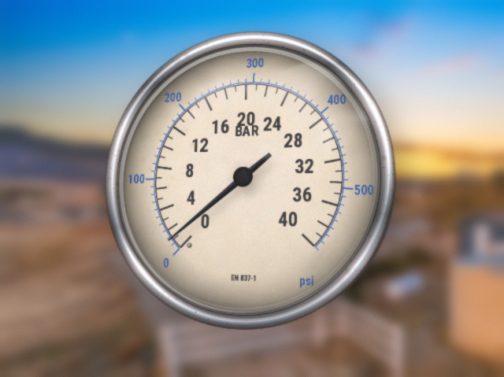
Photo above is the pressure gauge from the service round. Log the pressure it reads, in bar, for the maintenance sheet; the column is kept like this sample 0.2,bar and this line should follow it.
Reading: 1,bar
